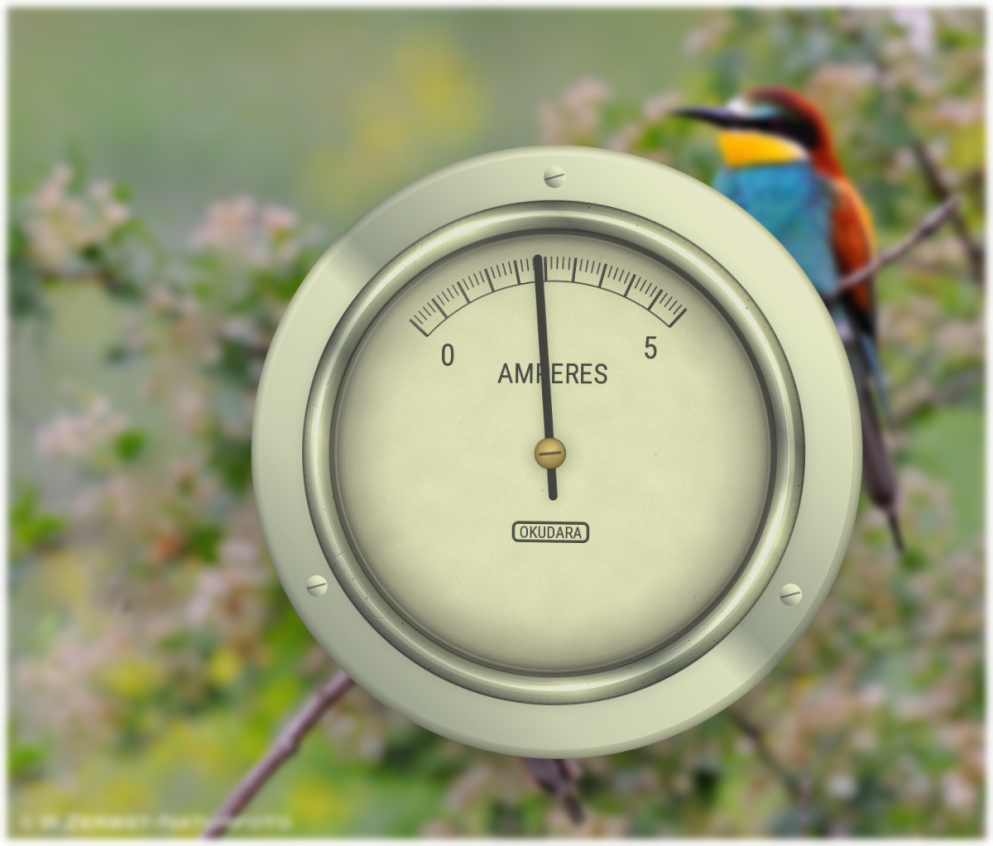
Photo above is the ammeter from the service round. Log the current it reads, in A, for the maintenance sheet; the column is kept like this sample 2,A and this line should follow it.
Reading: 2.4,A
